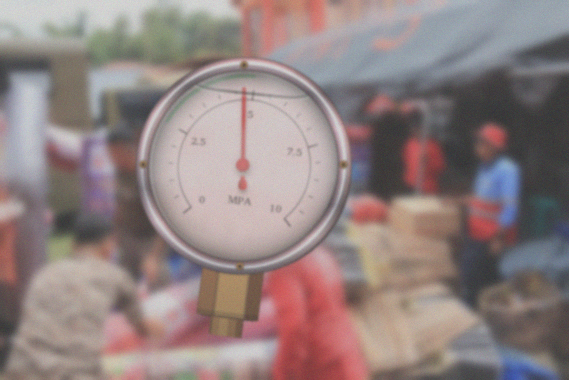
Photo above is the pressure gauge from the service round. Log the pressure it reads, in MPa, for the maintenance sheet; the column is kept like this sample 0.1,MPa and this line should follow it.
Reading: 4.75,MPa
